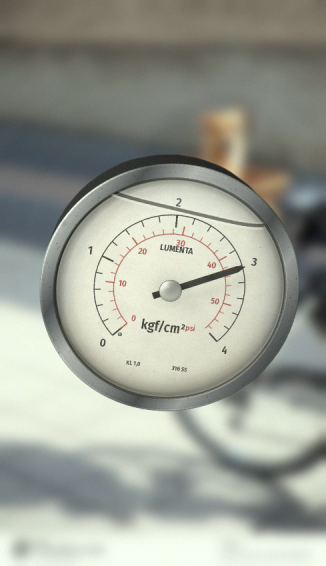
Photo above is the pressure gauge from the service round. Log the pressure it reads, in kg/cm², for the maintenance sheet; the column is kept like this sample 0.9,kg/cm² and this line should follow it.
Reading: 3,kg/cm²
